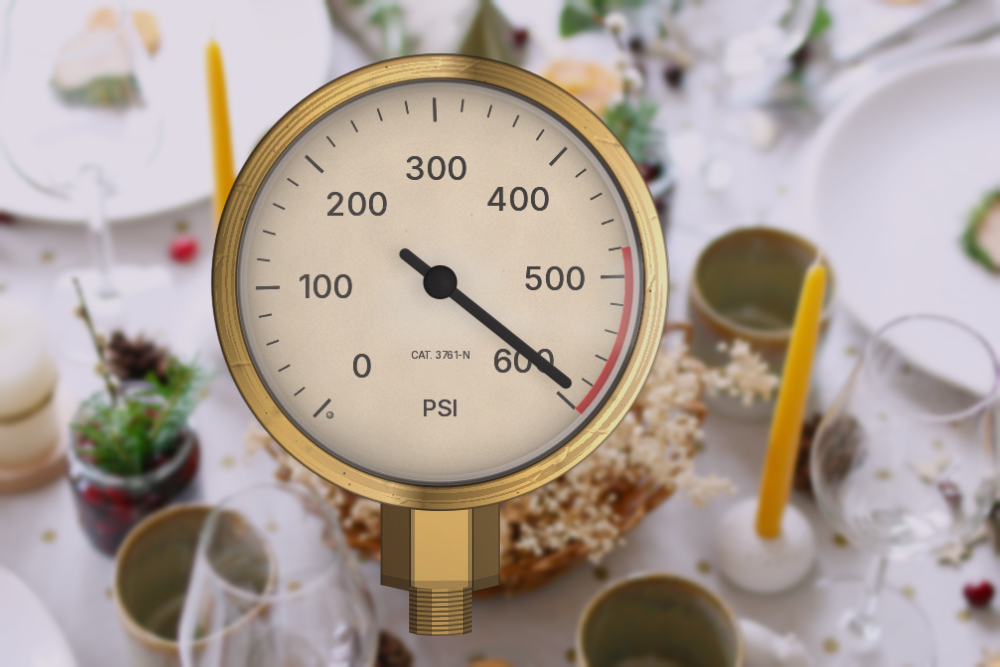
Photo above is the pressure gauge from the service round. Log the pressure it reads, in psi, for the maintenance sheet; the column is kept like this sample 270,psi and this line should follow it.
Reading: 590,psi
